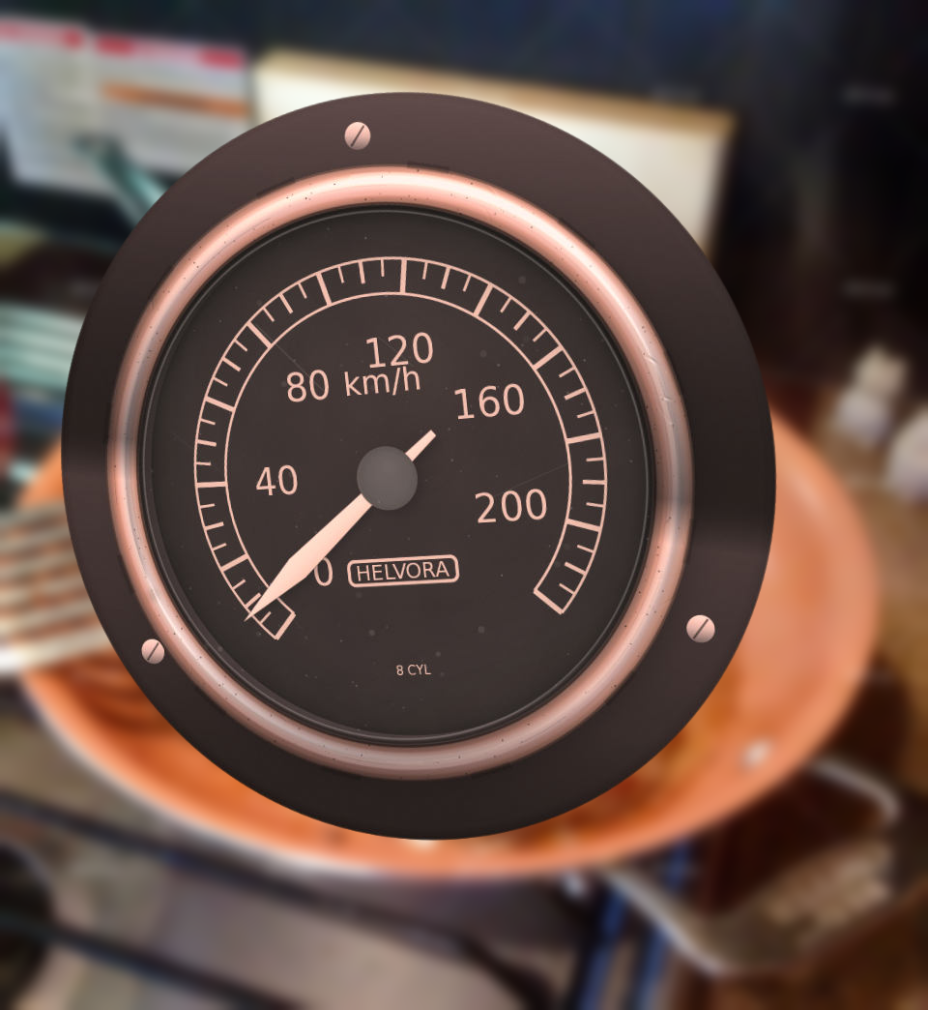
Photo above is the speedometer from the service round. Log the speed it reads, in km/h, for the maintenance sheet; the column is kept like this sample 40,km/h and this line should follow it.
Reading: 7.5,km/h
